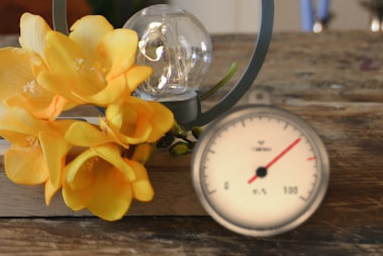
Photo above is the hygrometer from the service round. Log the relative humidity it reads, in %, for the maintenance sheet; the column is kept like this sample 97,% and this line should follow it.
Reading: 68,%
